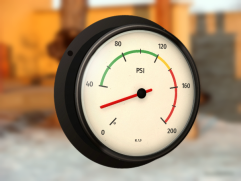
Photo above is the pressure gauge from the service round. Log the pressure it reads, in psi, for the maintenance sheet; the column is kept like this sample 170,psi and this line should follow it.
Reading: 20,psi
